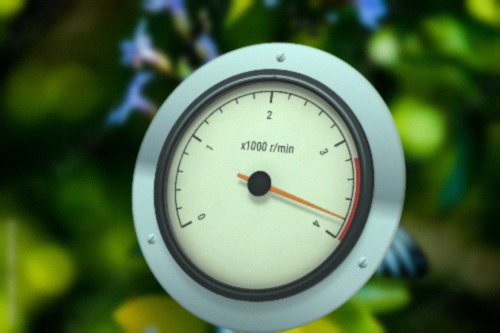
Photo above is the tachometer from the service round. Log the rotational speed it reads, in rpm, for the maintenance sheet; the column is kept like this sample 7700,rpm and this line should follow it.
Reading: 3800,rpm
